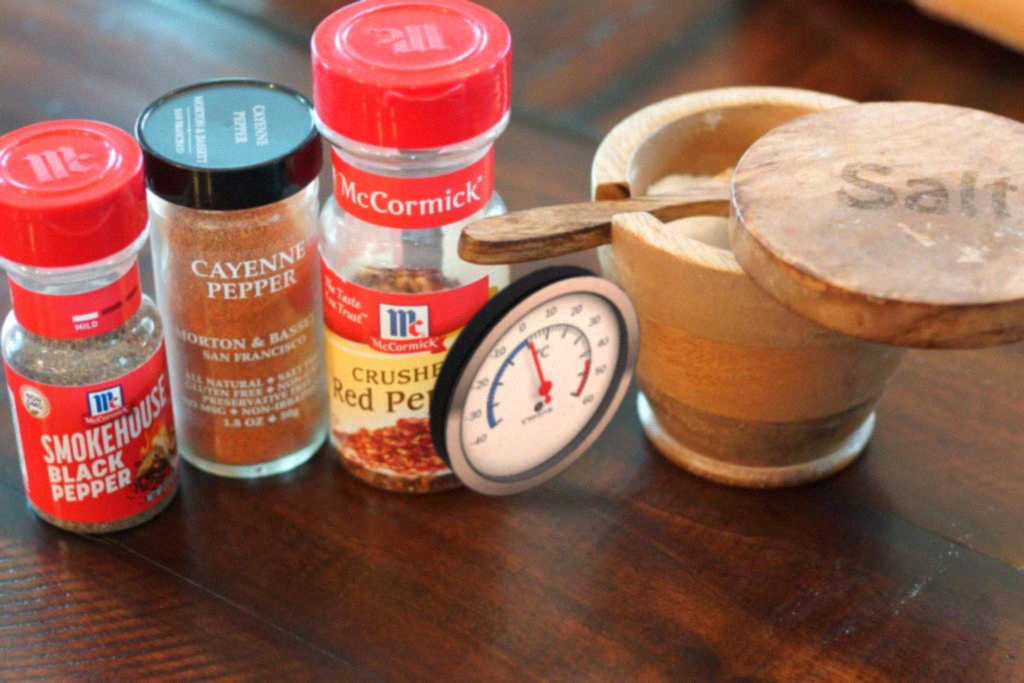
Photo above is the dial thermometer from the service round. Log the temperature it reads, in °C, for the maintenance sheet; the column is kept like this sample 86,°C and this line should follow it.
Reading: 0,°C
